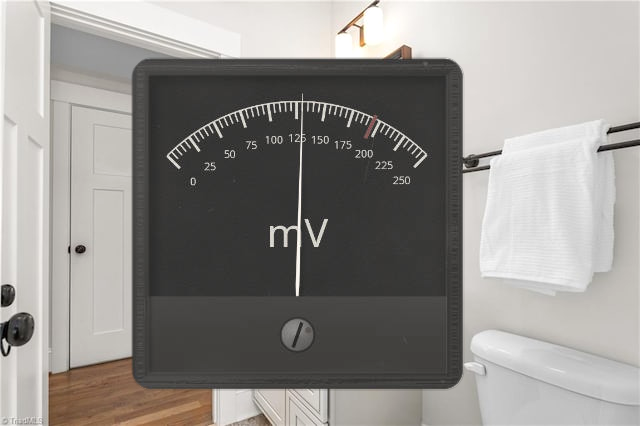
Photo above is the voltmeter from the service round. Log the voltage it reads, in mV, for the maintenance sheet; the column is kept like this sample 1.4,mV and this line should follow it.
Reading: 130,mV
